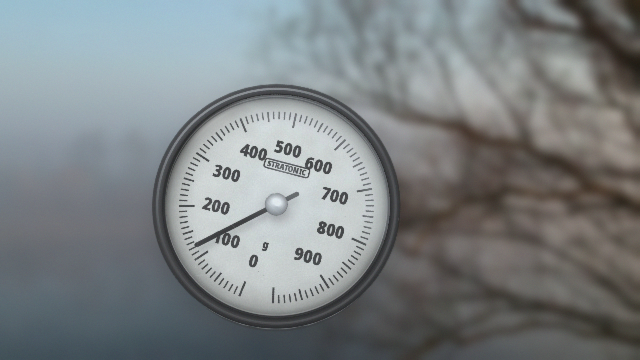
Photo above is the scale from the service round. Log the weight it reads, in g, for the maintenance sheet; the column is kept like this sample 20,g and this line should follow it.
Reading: 120,g
